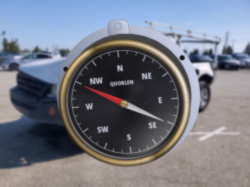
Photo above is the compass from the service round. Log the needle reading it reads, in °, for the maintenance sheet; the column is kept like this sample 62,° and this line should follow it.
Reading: 300,°
